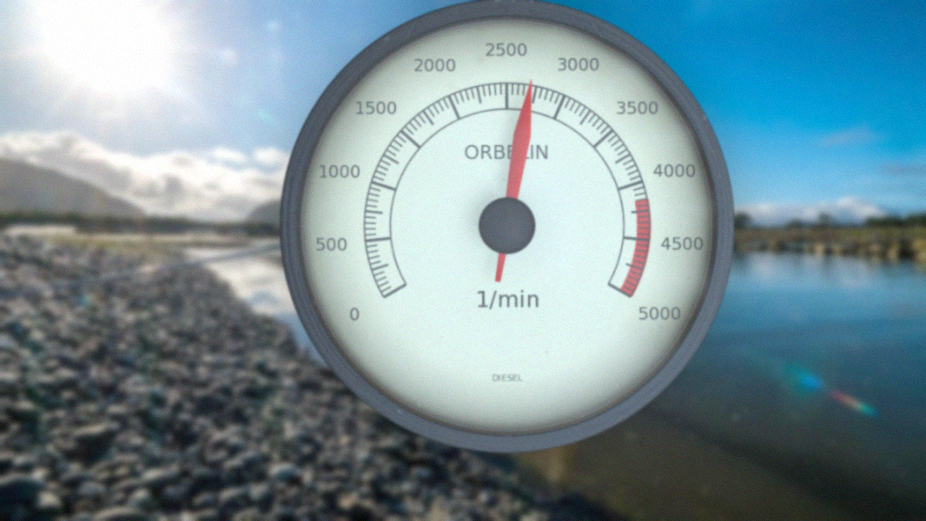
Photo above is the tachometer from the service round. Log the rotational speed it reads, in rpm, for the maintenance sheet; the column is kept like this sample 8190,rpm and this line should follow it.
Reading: 2700,rpm
